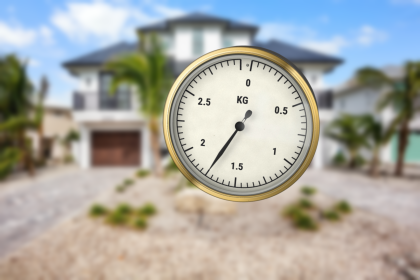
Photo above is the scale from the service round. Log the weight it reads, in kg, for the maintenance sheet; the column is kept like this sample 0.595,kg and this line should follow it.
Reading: 1.75,kg
